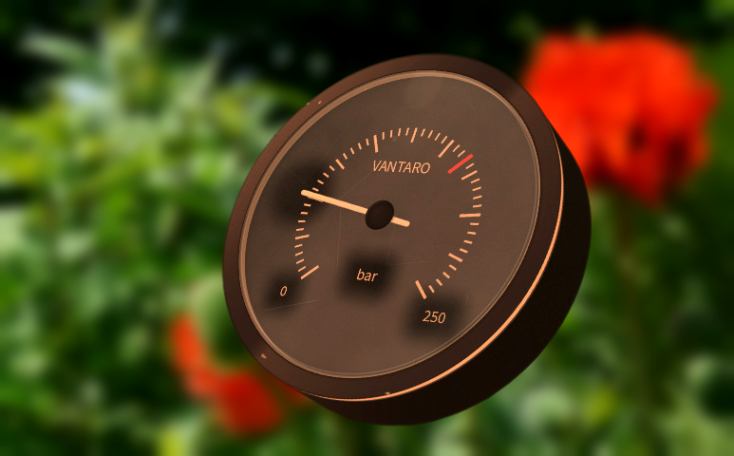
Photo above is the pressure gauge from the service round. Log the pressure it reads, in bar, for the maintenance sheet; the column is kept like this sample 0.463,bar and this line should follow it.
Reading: 50,bar
